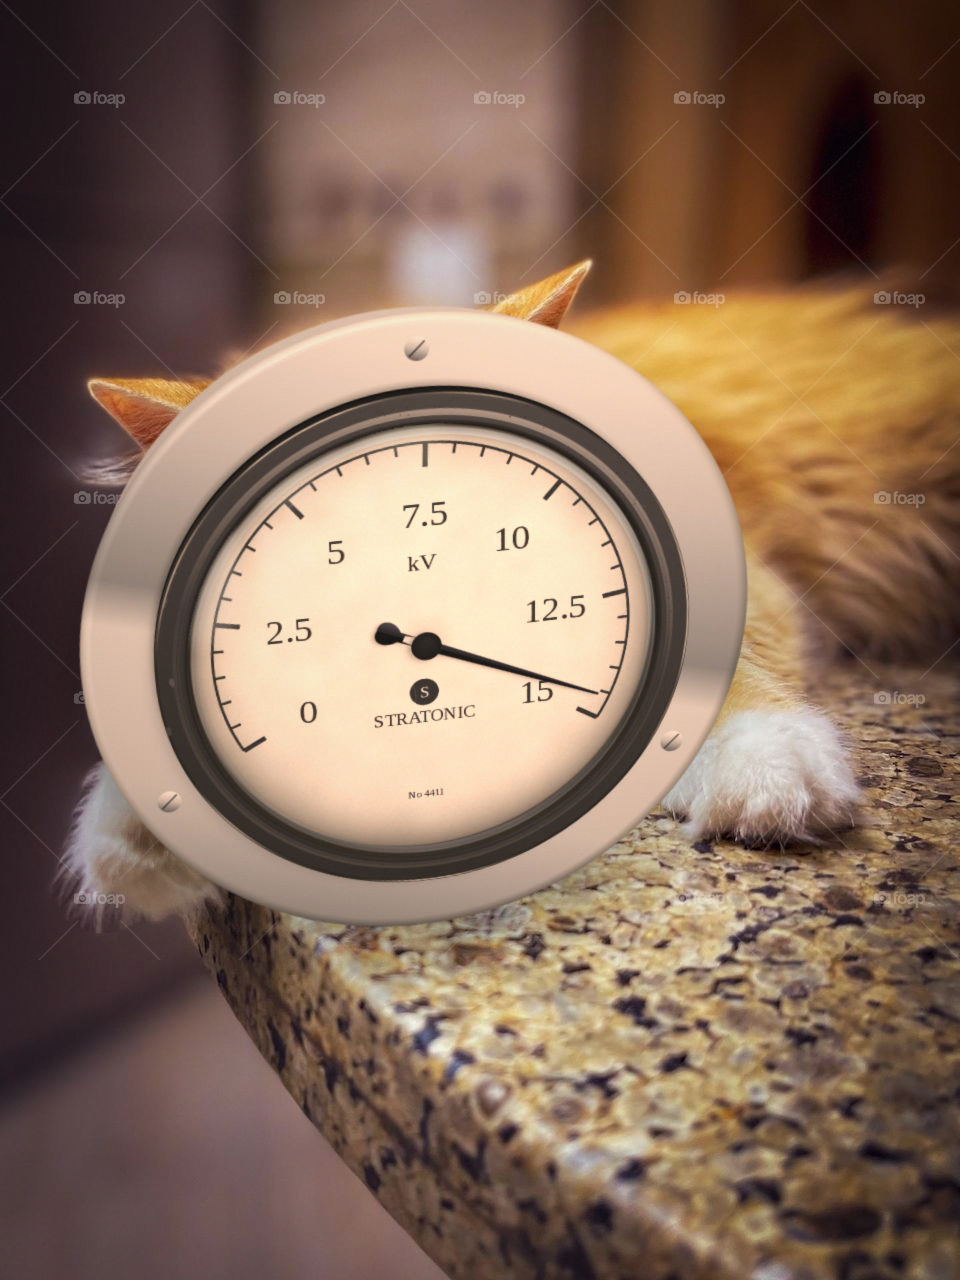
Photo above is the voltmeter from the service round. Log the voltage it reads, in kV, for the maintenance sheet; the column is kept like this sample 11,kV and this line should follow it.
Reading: 14.5,kV
